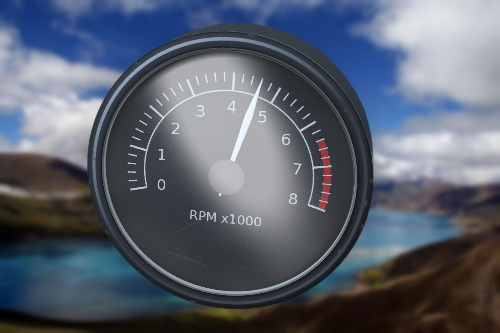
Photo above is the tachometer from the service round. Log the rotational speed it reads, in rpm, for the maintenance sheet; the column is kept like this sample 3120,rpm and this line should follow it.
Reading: 4600,rpm
